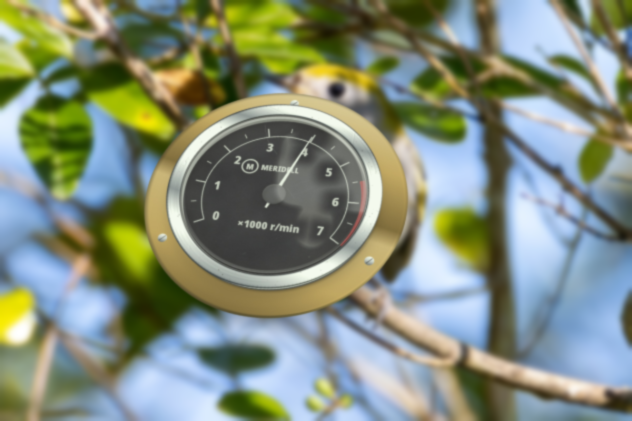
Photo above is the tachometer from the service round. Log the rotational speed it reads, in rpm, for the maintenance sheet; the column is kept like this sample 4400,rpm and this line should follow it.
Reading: 4000,rpm
